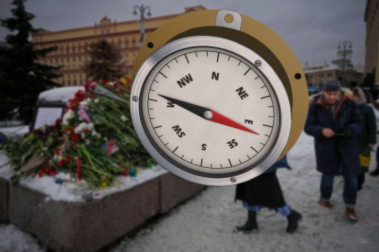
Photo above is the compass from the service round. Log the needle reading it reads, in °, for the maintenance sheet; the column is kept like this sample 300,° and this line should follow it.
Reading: 100,°
